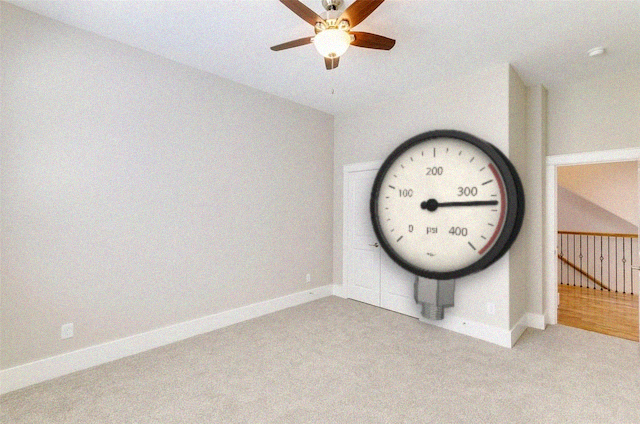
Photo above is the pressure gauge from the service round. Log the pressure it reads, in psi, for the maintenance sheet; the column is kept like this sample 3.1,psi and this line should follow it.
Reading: 330,psi
